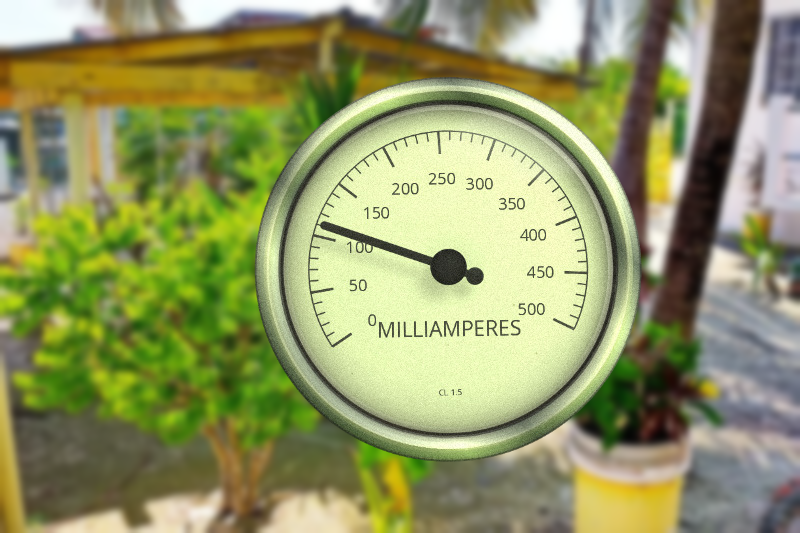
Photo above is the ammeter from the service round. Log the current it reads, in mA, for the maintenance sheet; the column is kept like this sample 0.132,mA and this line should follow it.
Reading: 110,mA
